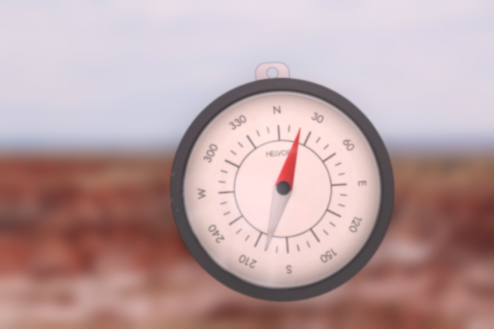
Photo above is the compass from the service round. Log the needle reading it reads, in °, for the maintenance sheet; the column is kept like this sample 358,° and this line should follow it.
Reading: 20,°
